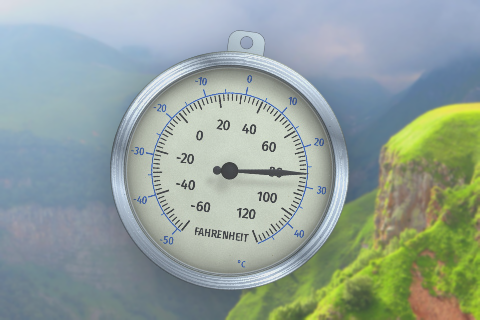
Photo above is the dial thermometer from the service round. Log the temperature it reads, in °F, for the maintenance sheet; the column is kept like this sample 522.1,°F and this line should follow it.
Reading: 80,°F
